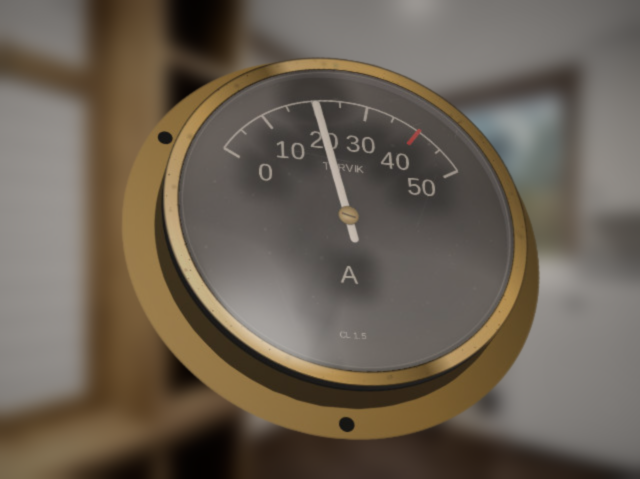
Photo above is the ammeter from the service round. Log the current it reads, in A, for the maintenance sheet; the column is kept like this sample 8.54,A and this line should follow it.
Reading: 20,A
